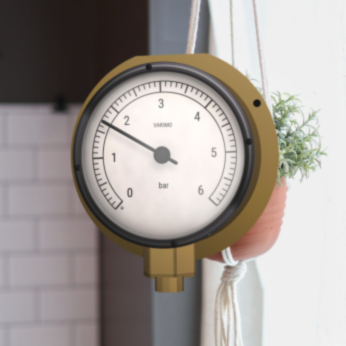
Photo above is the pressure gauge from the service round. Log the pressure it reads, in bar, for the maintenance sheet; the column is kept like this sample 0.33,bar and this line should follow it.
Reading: 1.7,bar
